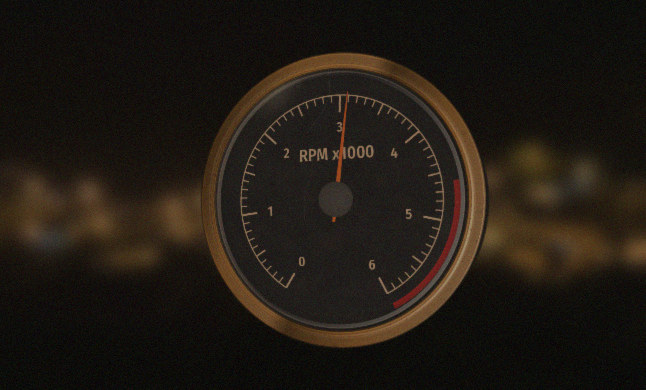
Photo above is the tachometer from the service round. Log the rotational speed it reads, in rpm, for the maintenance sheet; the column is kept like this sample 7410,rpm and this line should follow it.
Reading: 3100,rpm
